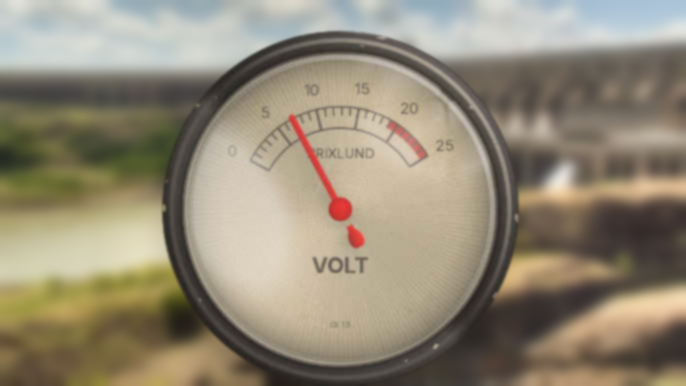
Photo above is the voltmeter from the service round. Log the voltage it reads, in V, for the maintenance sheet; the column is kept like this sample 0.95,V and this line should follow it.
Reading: 7,V
